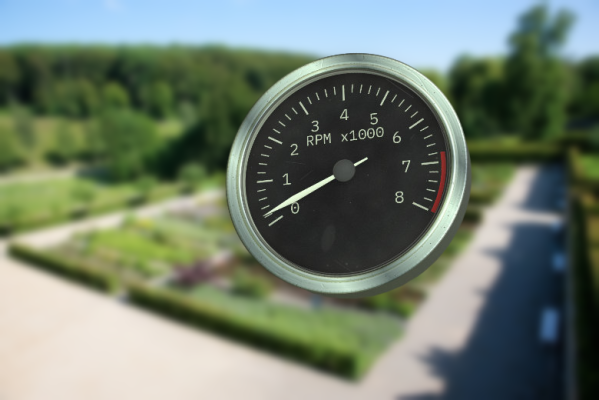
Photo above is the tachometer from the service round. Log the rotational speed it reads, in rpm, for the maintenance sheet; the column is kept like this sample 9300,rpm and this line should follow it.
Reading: 200,rpm
